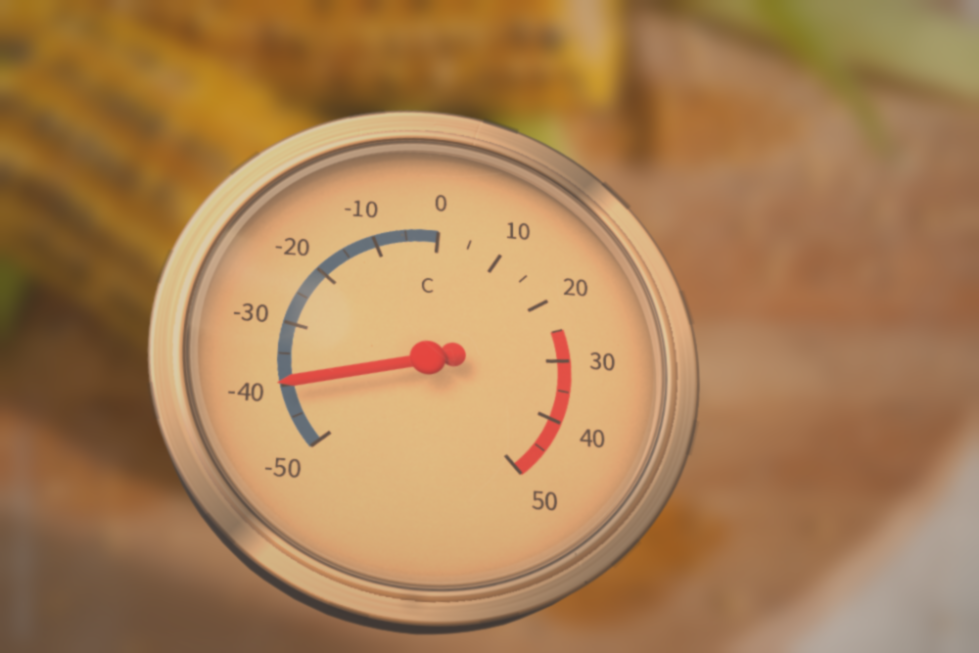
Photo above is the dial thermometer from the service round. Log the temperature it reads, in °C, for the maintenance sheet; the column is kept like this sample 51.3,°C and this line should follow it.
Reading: -40,°C
